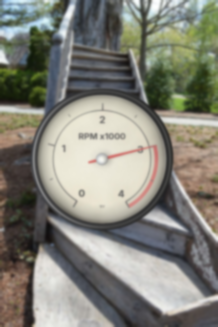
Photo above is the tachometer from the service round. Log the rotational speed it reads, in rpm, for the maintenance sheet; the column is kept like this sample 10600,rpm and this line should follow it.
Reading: 3000,rpm
